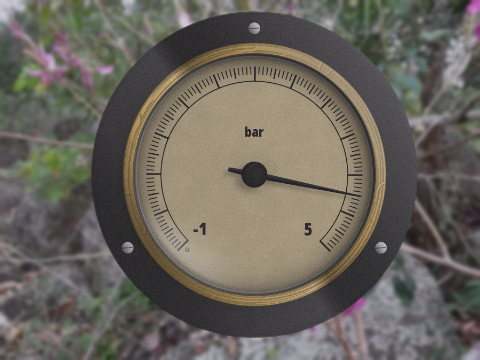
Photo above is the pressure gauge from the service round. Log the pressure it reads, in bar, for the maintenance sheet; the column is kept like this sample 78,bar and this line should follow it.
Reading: 4.25,bar
